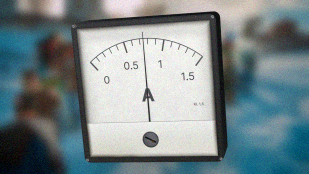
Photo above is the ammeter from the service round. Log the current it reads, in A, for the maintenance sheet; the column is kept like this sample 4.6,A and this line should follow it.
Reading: 0.75,A
